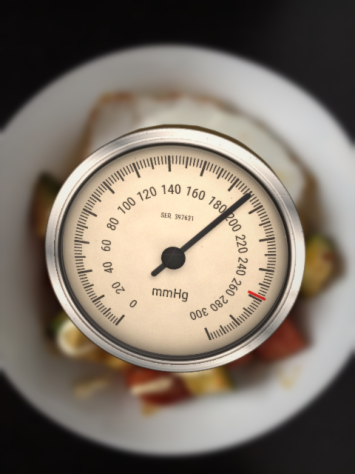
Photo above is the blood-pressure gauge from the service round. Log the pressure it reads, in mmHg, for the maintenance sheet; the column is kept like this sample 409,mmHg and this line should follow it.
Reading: 190,mmHg
